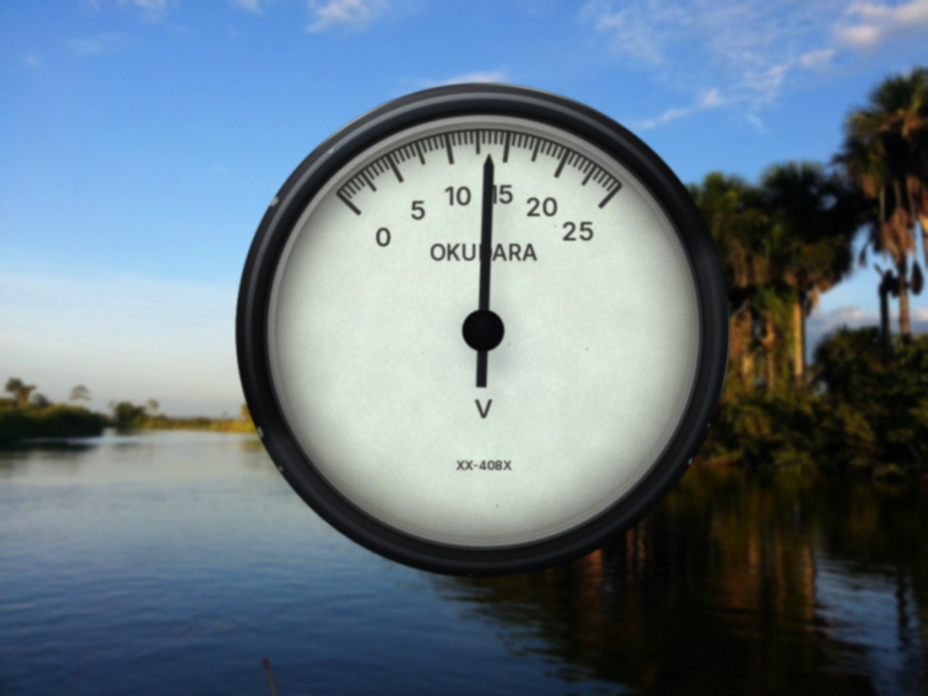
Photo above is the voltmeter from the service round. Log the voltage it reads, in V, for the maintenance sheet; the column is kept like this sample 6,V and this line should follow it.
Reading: 13.5,V
